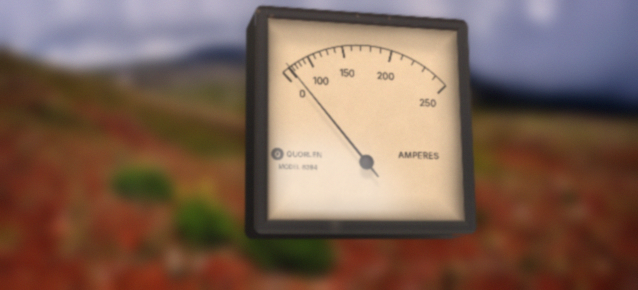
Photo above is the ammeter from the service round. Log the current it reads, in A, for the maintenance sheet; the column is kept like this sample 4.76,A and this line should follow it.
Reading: 50,A
